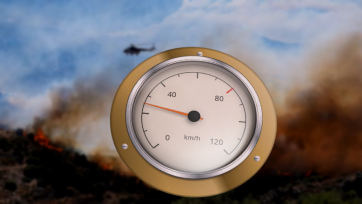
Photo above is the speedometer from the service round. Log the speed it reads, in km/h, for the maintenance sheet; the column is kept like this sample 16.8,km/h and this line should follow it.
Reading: 25,km/h
